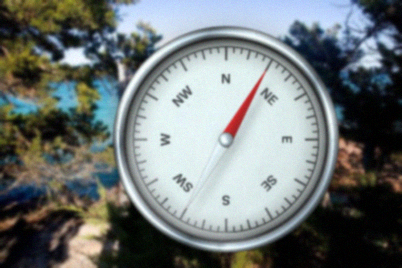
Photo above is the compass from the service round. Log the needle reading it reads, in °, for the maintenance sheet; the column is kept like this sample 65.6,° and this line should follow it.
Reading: 30,°
